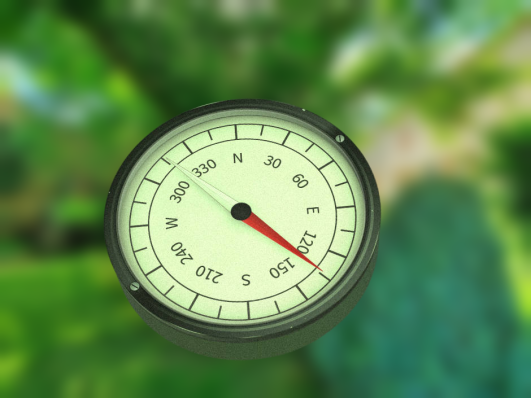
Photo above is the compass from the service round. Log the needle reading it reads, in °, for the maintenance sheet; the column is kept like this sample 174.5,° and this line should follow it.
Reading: 135,°
